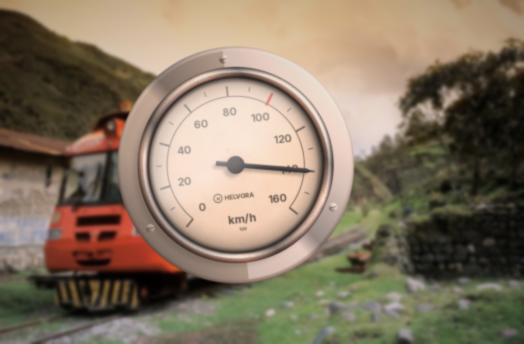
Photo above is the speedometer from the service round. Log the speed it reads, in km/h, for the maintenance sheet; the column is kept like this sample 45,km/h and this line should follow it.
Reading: 140,km/h
